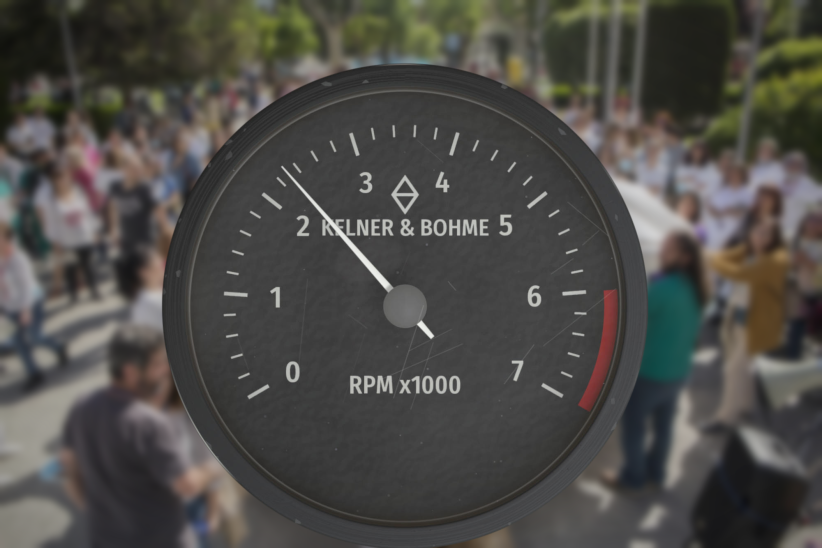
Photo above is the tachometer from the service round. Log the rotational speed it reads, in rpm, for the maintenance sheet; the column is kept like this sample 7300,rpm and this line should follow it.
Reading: 2300,rpm
